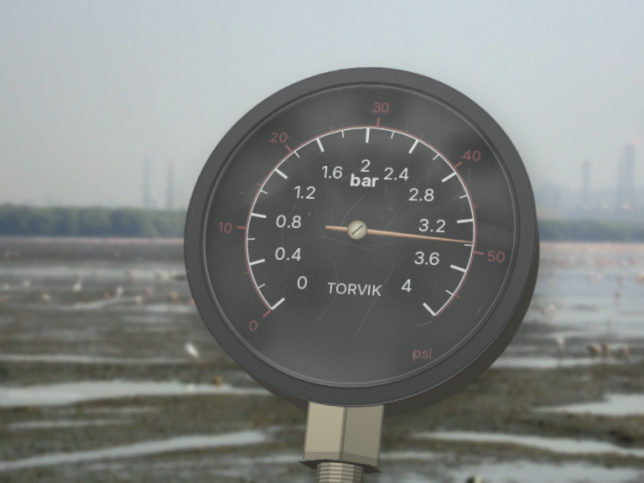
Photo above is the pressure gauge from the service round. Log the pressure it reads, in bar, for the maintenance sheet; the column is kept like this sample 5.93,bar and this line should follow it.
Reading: 3.4,bar
